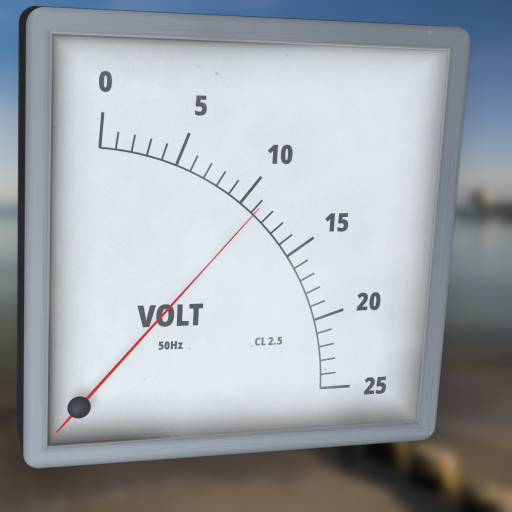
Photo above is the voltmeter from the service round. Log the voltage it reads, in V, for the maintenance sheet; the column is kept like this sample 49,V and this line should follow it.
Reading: 11,V
